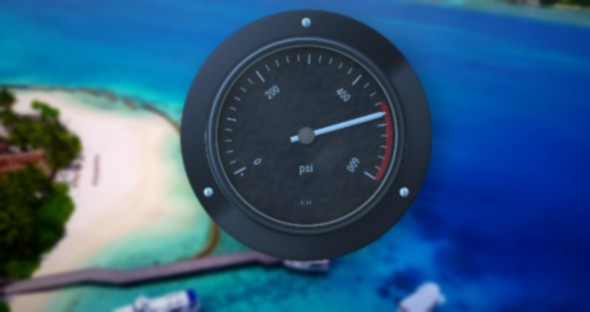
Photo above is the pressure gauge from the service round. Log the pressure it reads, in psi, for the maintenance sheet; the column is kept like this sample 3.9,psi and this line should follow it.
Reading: 480,psi
